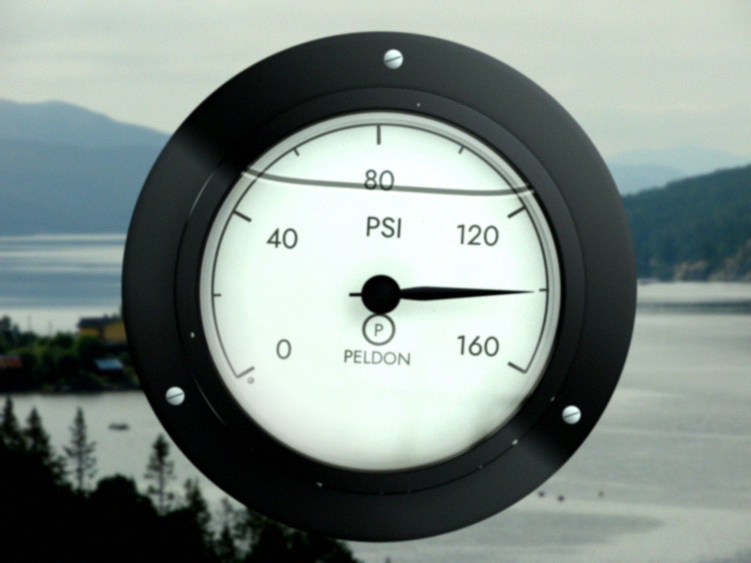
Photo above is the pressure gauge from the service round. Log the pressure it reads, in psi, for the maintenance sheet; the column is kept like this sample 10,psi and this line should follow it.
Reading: 140,psi
